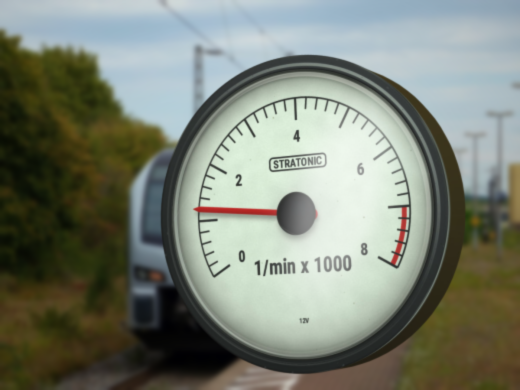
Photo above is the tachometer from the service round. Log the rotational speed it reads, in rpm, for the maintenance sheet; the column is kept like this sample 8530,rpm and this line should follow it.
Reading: 1200,rpm
